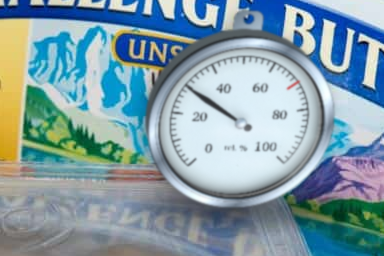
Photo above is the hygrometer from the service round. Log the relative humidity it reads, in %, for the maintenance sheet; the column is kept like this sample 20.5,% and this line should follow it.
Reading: 30,%
